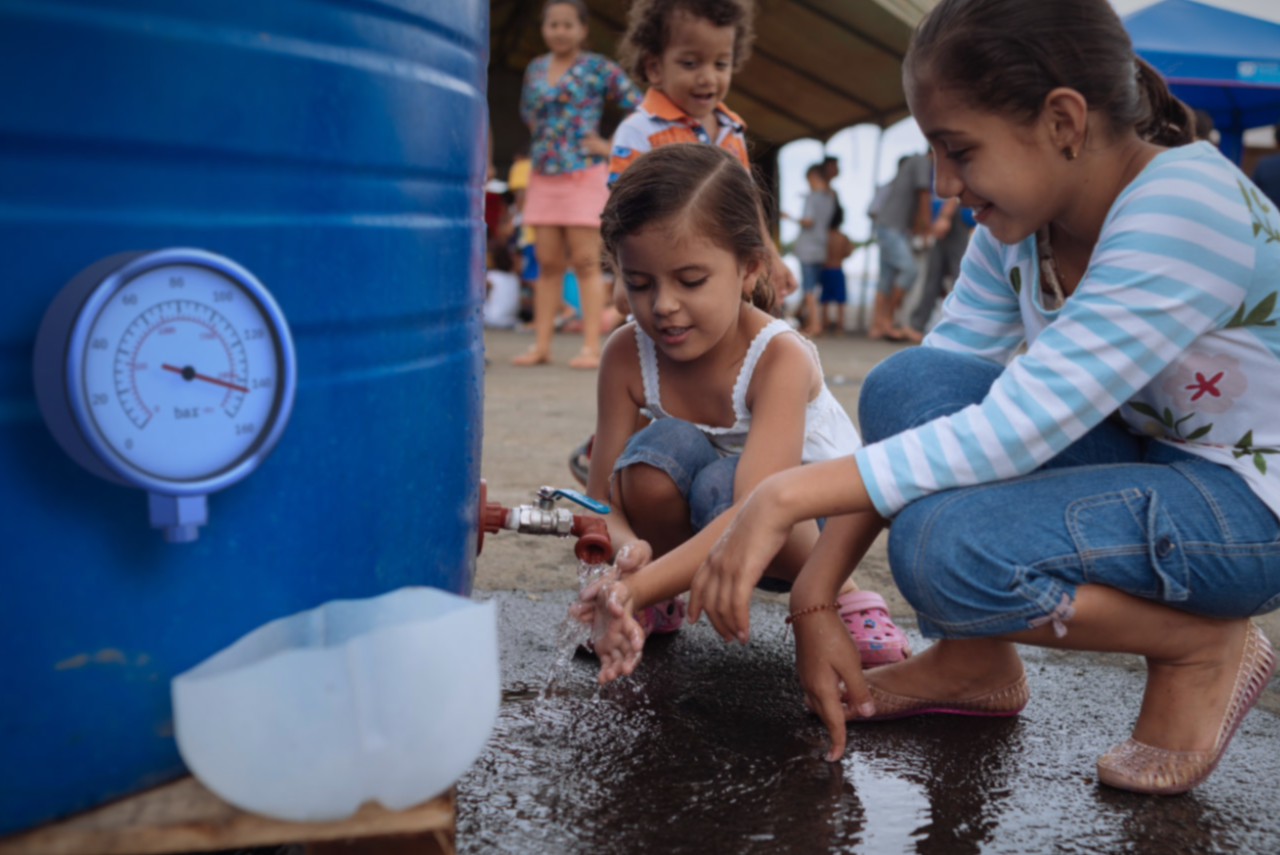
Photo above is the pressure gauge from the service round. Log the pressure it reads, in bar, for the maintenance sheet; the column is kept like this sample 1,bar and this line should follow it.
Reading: 145,bar
